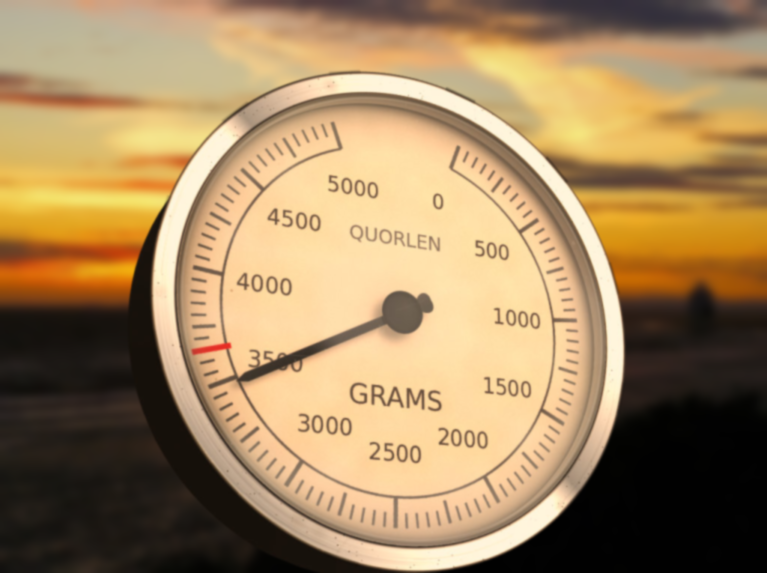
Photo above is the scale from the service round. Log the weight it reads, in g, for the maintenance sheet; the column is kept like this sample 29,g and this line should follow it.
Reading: 3475,g
